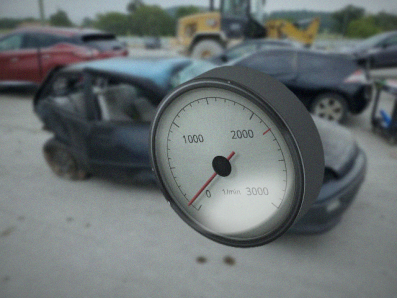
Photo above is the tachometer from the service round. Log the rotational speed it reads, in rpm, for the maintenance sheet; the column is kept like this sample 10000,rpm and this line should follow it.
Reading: 100,rpm
